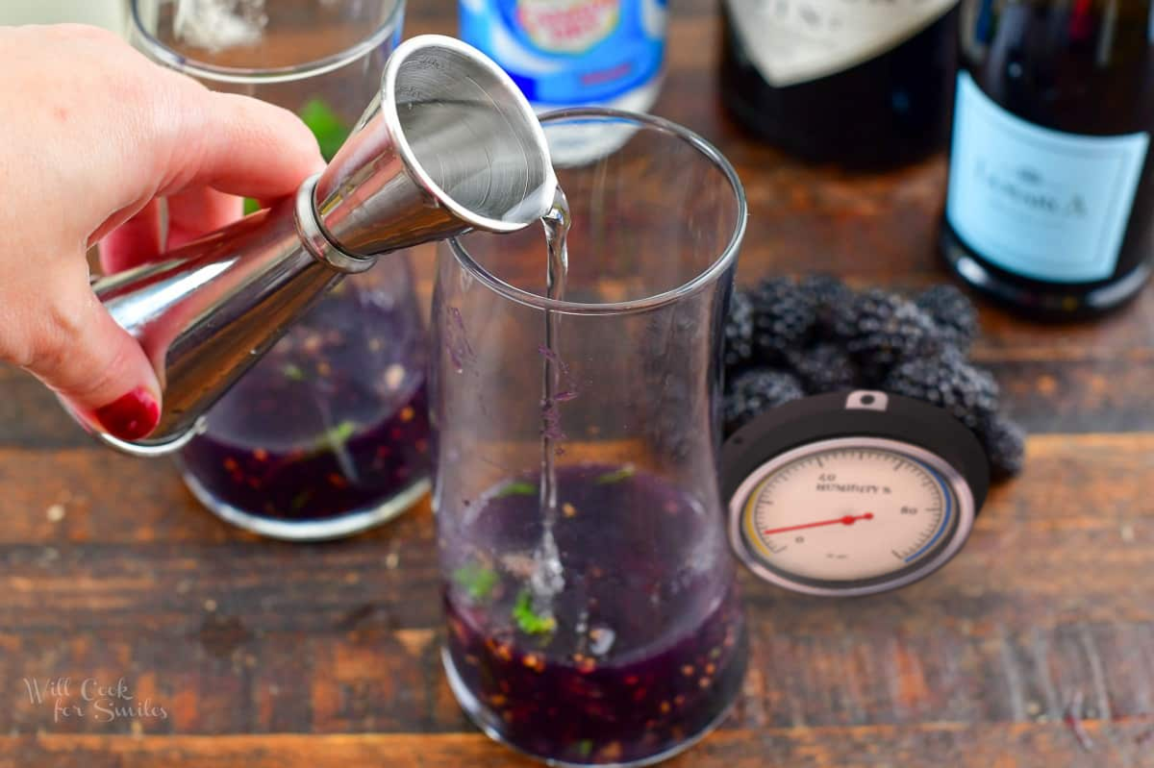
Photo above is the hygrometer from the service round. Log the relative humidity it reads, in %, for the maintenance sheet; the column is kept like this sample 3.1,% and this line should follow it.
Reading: 10,%
